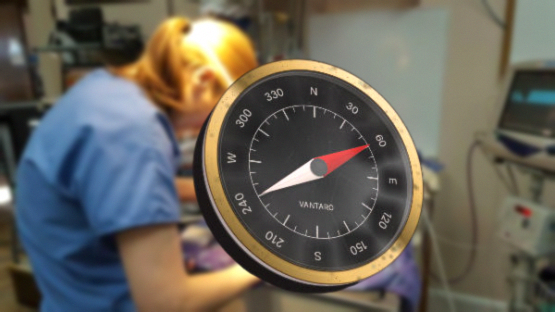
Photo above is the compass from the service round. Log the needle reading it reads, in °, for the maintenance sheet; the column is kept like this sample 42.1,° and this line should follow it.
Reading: 60,°
